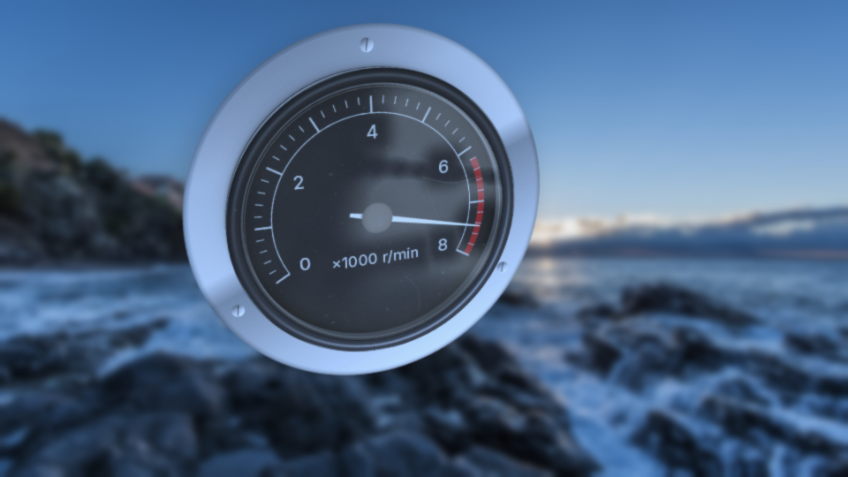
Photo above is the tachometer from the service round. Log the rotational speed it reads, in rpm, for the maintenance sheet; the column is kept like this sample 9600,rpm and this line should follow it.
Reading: 7400,rpm
